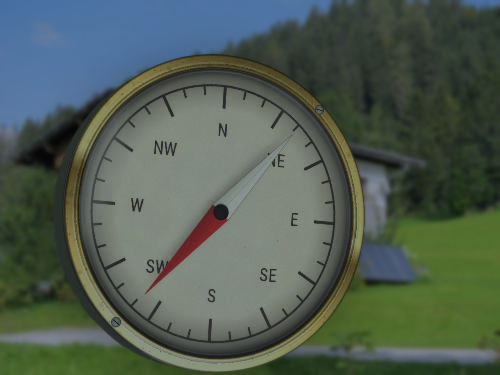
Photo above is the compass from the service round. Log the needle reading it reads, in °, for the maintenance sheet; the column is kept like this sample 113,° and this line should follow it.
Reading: 220,°
